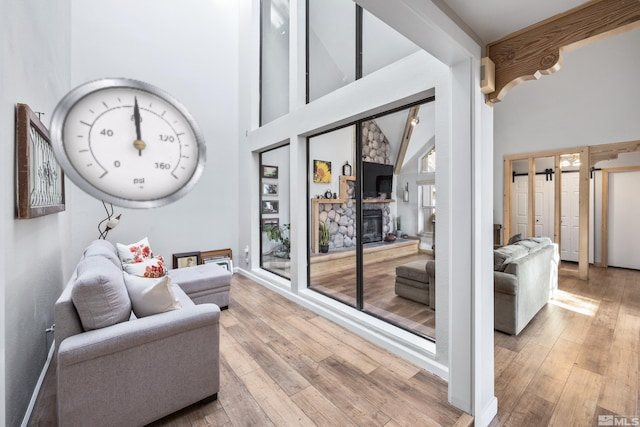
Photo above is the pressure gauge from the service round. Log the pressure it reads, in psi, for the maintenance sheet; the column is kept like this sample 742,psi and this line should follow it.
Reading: 80,psi
